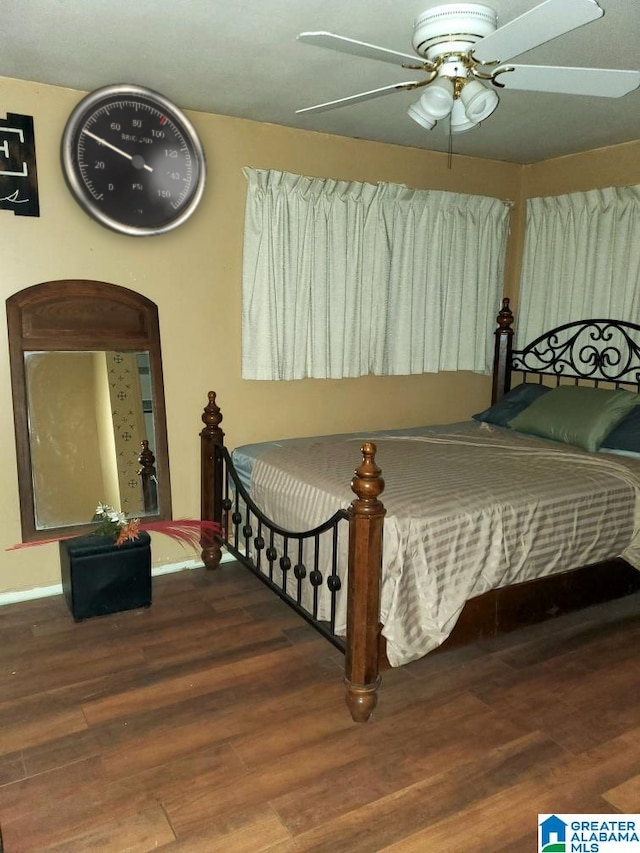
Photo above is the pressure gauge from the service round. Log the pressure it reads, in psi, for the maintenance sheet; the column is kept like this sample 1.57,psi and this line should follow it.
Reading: 40,psi
